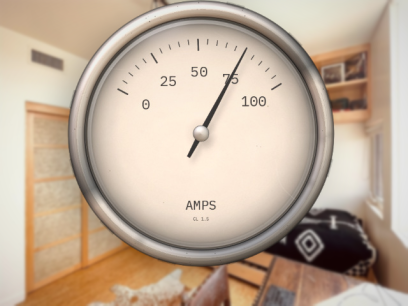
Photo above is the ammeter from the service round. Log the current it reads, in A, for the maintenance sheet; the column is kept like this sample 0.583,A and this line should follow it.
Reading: 75,A
